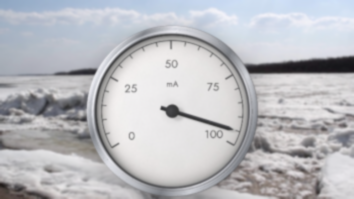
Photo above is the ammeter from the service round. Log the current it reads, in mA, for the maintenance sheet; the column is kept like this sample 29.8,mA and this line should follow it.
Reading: 95,mA
